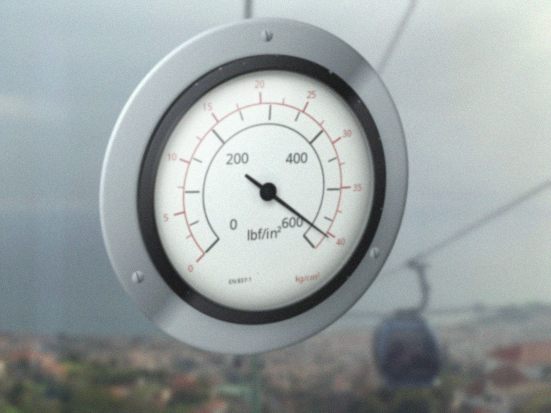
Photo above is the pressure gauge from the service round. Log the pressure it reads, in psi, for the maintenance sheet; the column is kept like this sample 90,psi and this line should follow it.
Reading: 575,psi
